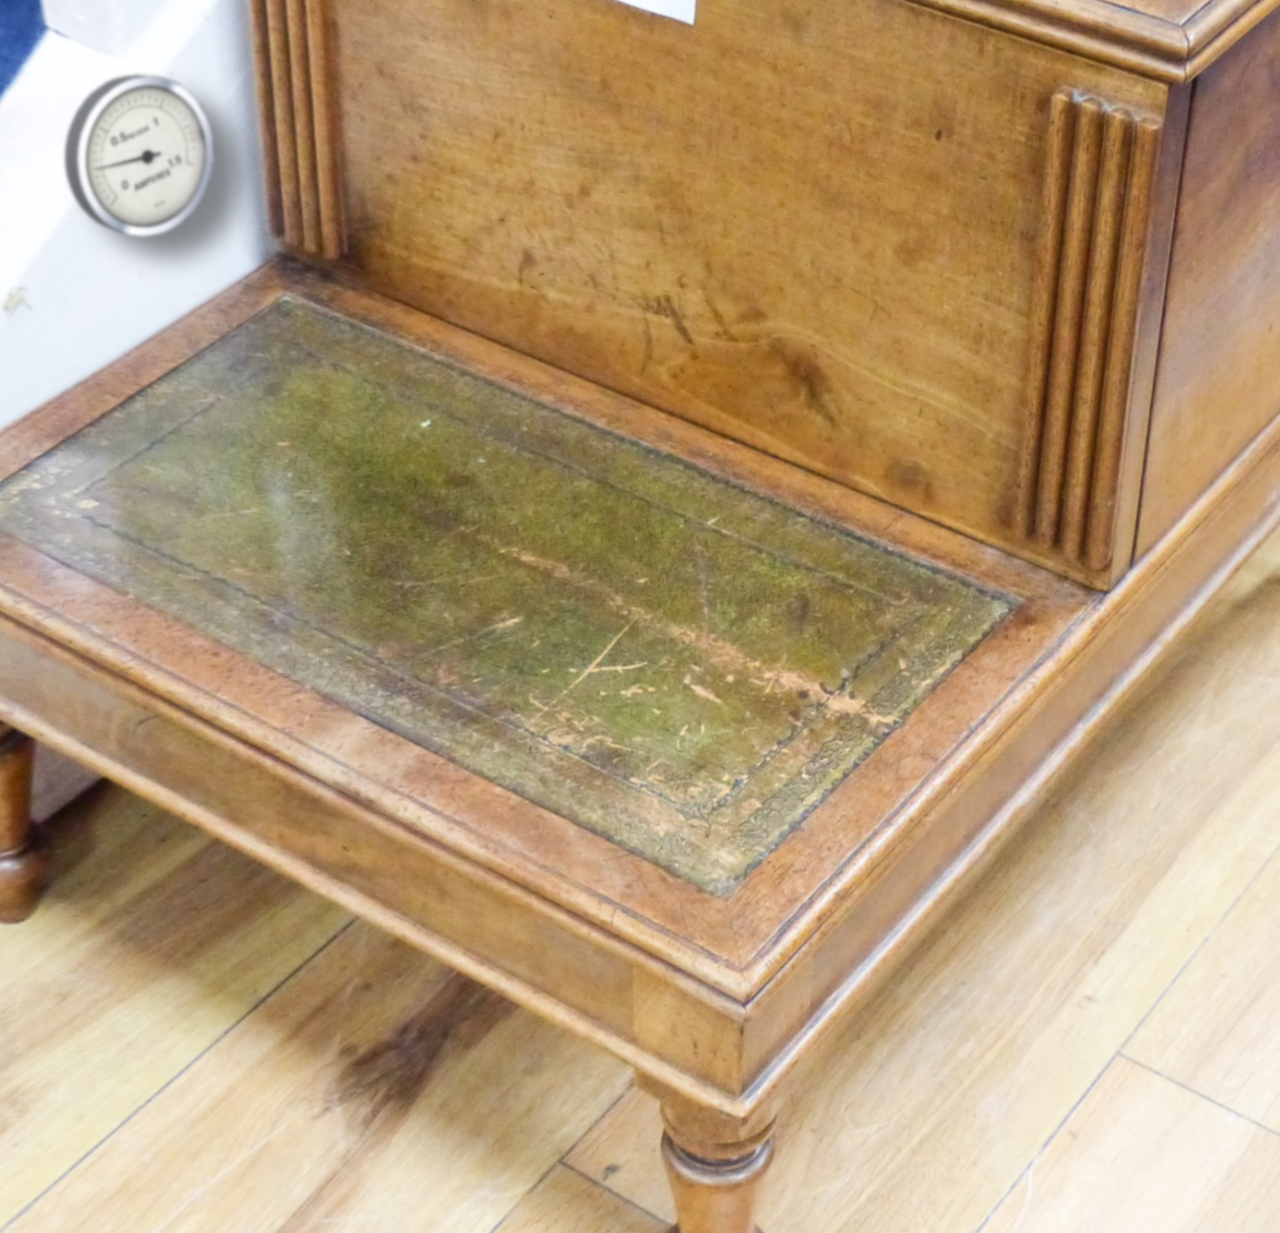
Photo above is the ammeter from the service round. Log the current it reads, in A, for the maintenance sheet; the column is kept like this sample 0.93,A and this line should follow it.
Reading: 0.25,A
